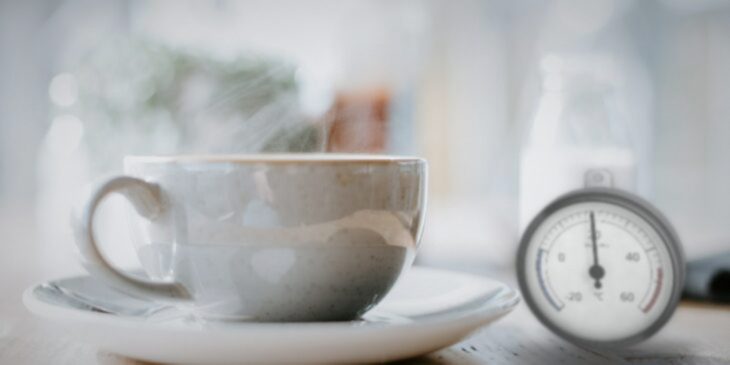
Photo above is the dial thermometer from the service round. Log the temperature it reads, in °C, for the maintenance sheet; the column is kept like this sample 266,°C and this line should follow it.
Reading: 20,°C
